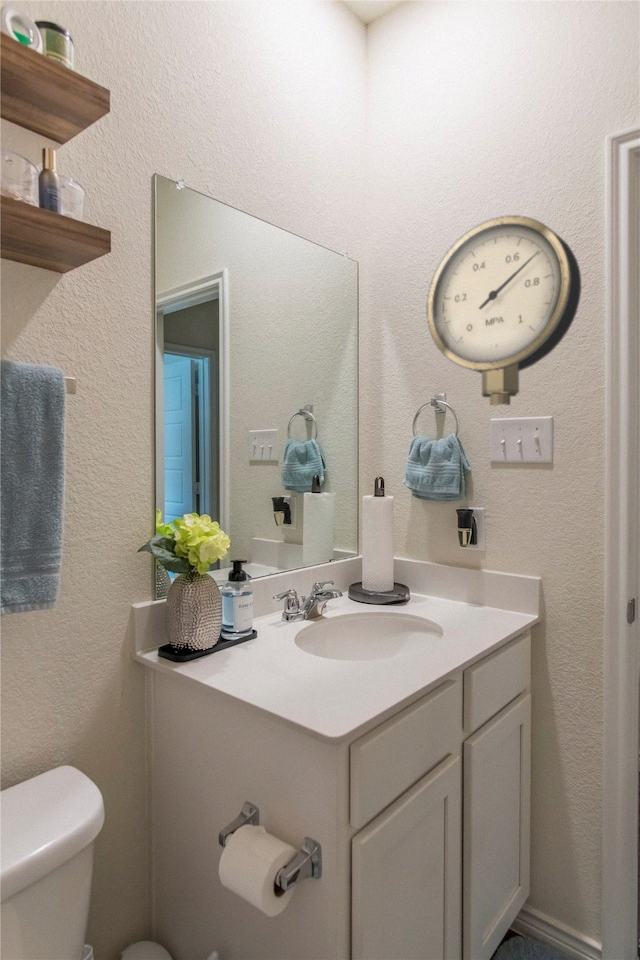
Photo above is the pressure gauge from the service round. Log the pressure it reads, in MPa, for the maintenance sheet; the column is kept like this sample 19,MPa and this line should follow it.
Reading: 0.7,MPa
